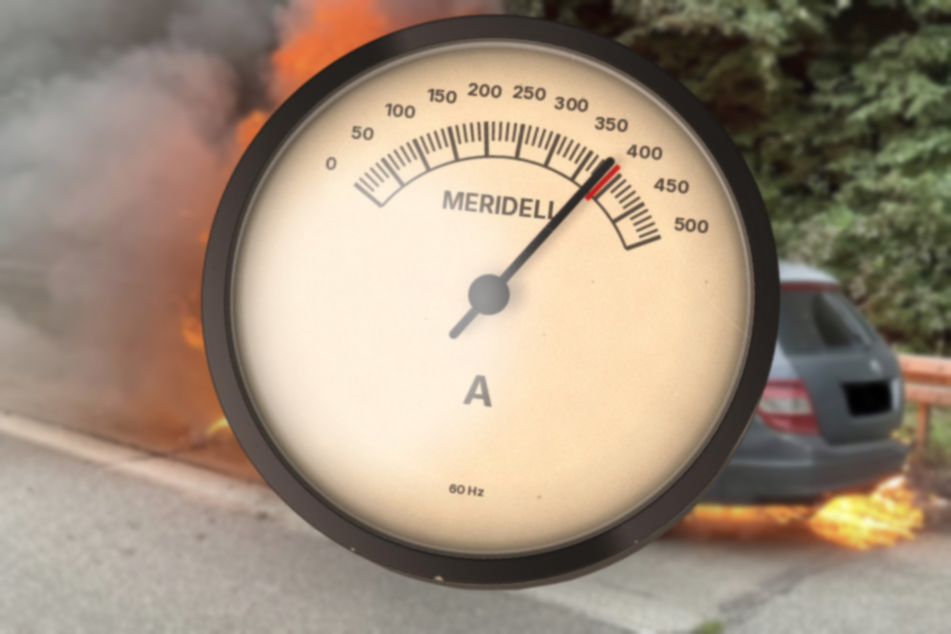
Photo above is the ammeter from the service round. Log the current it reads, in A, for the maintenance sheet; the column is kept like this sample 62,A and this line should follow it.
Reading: 380,A
